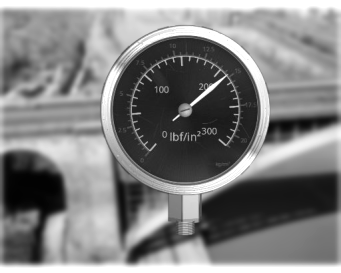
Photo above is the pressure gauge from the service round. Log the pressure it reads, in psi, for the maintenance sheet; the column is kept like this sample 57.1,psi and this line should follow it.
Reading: 210,psi
